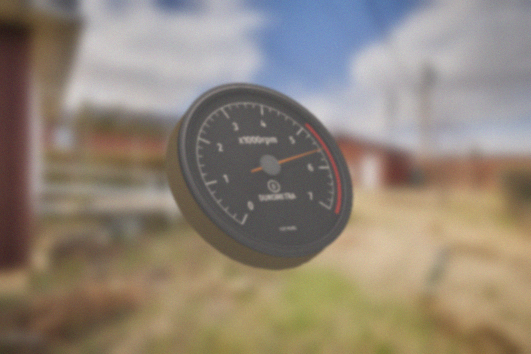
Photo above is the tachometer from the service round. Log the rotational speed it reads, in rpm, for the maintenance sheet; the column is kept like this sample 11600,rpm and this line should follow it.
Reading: 5600,rpm
